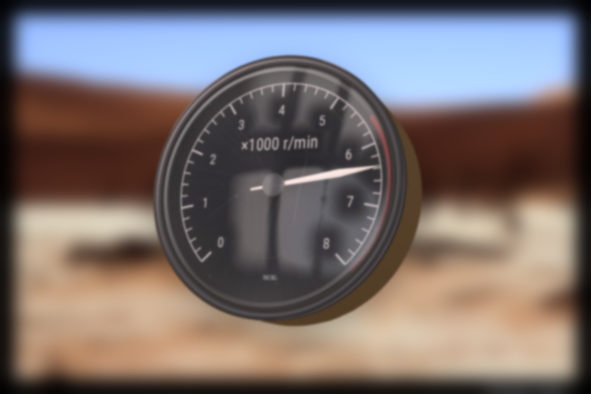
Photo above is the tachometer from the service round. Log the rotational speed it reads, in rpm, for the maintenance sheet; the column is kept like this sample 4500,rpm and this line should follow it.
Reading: 6400,rpm
